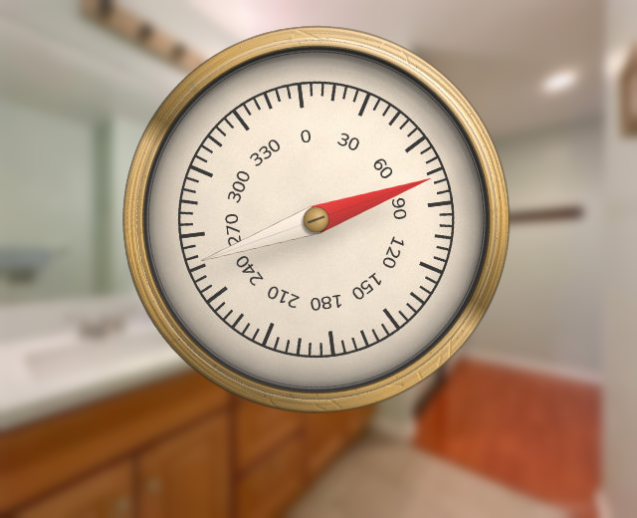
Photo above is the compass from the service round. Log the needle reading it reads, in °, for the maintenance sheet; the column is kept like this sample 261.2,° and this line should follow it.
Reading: 77.5,°
